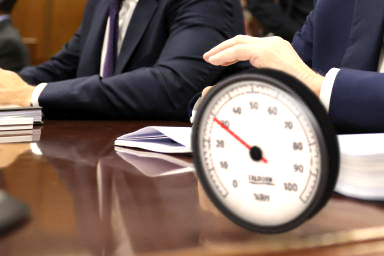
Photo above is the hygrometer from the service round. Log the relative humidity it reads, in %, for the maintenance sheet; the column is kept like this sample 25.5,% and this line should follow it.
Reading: 30,%
